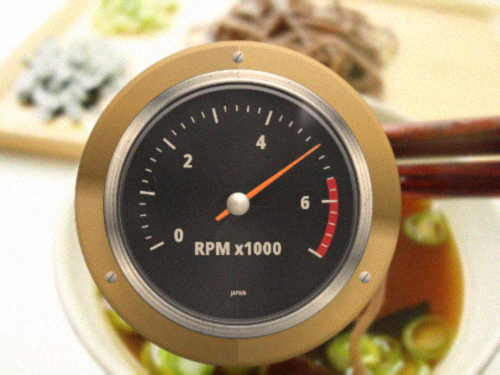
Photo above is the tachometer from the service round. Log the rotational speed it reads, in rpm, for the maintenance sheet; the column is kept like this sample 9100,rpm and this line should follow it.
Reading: 5000,rpm
